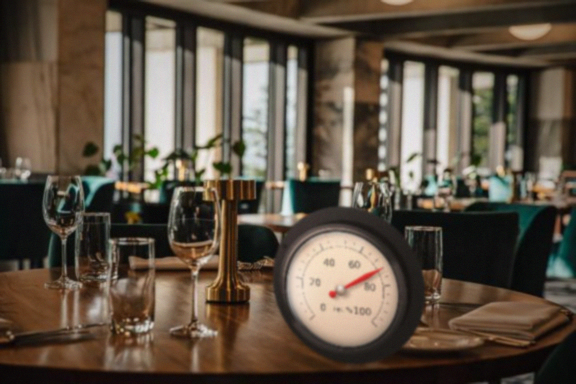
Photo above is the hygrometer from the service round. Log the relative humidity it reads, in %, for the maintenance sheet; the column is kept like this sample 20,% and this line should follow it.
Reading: 72,%
